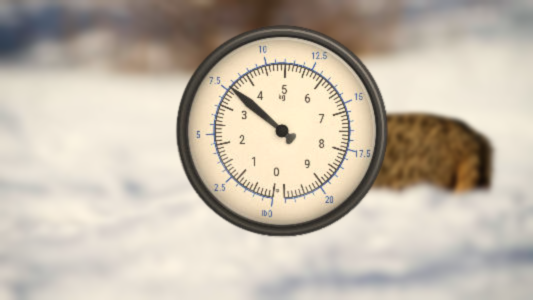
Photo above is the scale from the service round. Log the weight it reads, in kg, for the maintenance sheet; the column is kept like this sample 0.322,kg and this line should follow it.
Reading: 3.5,kg
